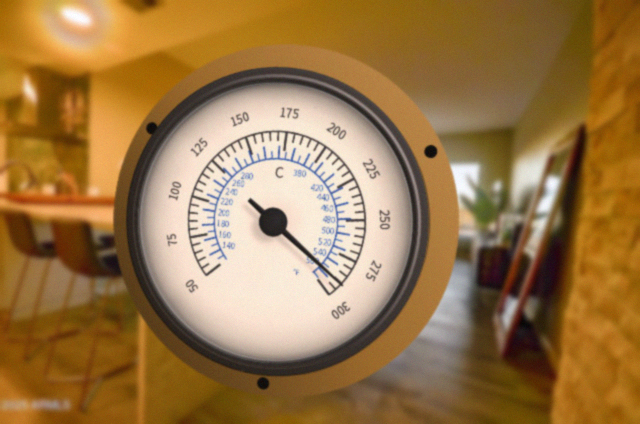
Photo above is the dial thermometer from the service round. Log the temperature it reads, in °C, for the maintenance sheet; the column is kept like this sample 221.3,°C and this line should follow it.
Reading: 290,°C
